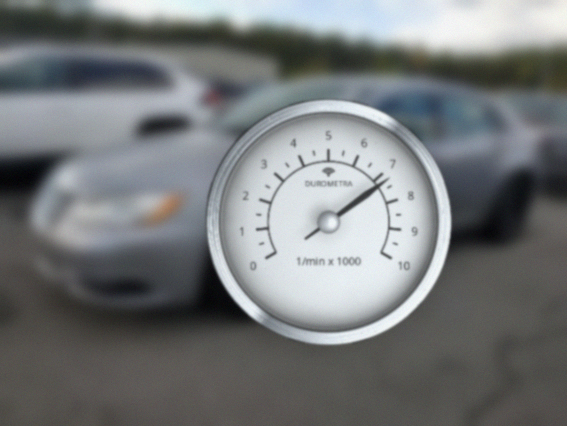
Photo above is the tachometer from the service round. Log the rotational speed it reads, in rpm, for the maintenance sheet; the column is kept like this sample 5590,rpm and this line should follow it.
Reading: 7250,rpm
